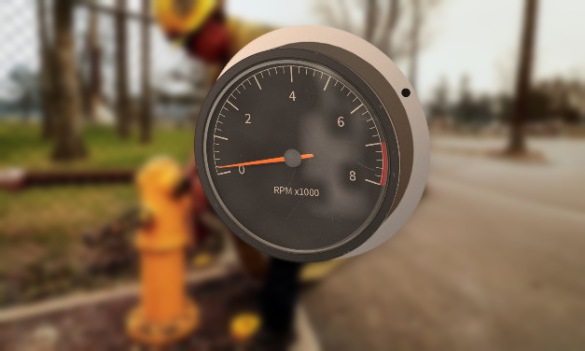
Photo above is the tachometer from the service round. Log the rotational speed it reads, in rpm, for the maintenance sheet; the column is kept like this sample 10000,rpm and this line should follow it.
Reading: 200,rpm
